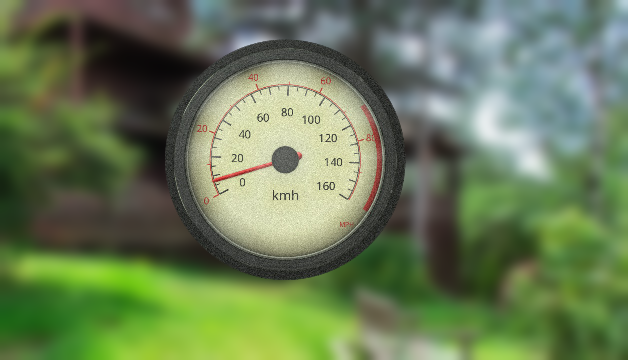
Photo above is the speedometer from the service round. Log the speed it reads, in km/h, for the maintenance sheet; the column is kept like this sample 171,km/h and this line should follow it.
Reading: 7.5,km/h
